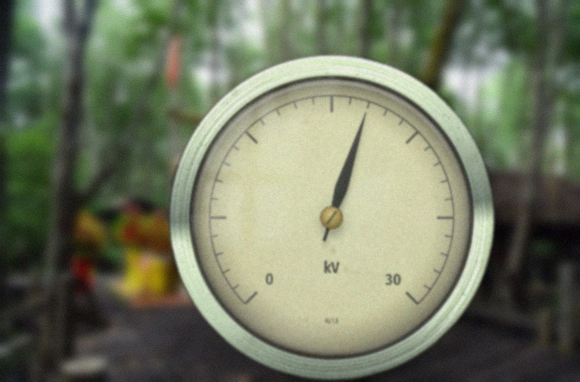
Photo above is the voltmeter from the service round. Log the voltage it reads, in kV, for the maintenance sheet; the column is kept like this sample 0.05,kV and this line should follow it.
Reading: 17,kV
